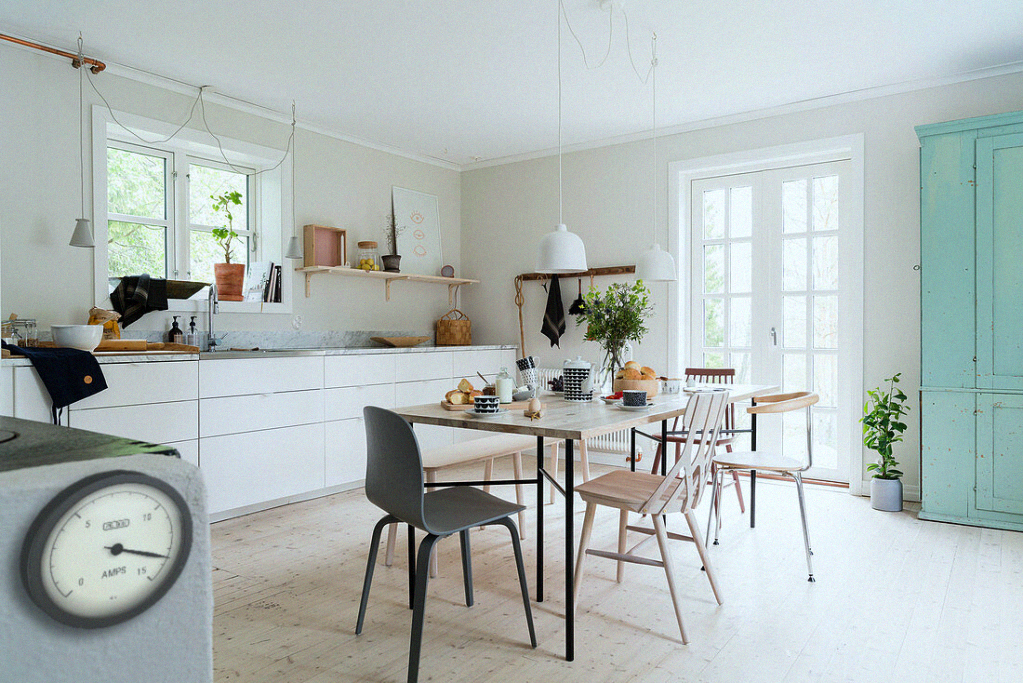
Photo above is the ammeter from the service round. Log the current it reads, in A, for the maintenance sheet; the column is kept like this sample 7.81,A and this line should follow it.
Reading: 13.5,A
